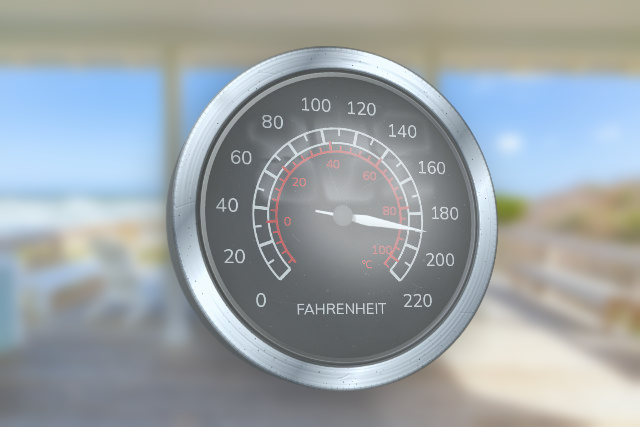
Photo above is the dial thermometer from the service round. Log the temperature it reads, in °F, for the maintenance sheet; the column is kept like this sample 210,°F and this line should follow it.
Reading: 190,°F
